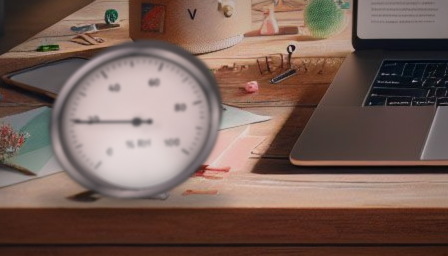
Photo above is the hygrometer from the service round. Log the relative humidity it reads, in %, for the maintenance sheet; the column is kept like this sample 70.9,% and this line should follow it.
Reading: 20,%
